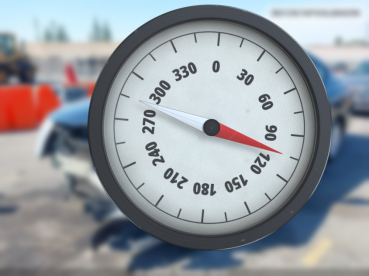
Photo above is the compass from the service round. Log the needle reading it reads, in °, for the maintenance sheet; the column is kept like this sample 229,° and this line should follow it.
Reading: 105,°
